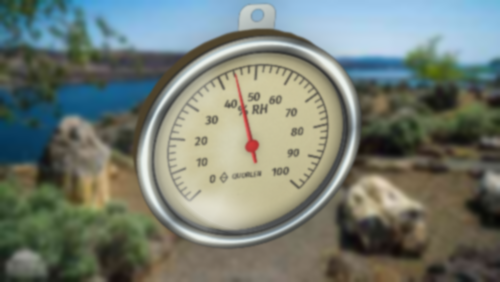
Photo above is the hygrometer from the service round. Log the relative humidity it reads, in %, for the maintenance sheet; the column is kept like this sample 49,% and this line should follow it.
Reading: 44,%
